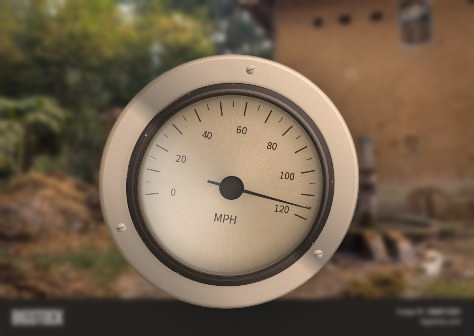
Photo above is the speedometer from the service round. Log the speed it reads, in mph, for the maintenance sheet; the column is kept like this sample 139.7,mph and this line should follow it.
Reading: 115,mph
